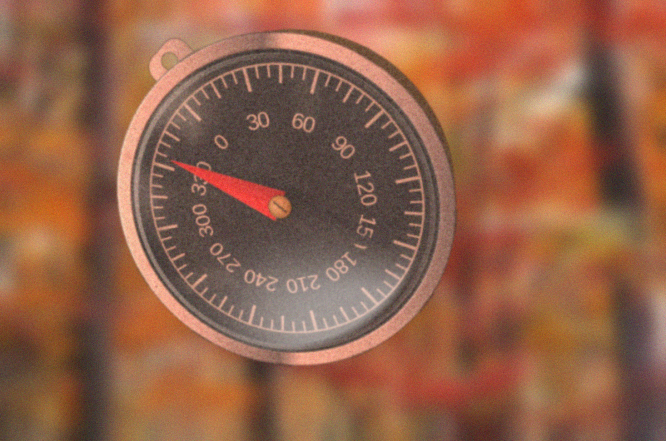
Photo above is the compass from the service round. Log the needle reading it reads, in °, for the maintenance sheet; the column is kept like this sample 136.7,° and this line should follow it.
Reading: 335,°
